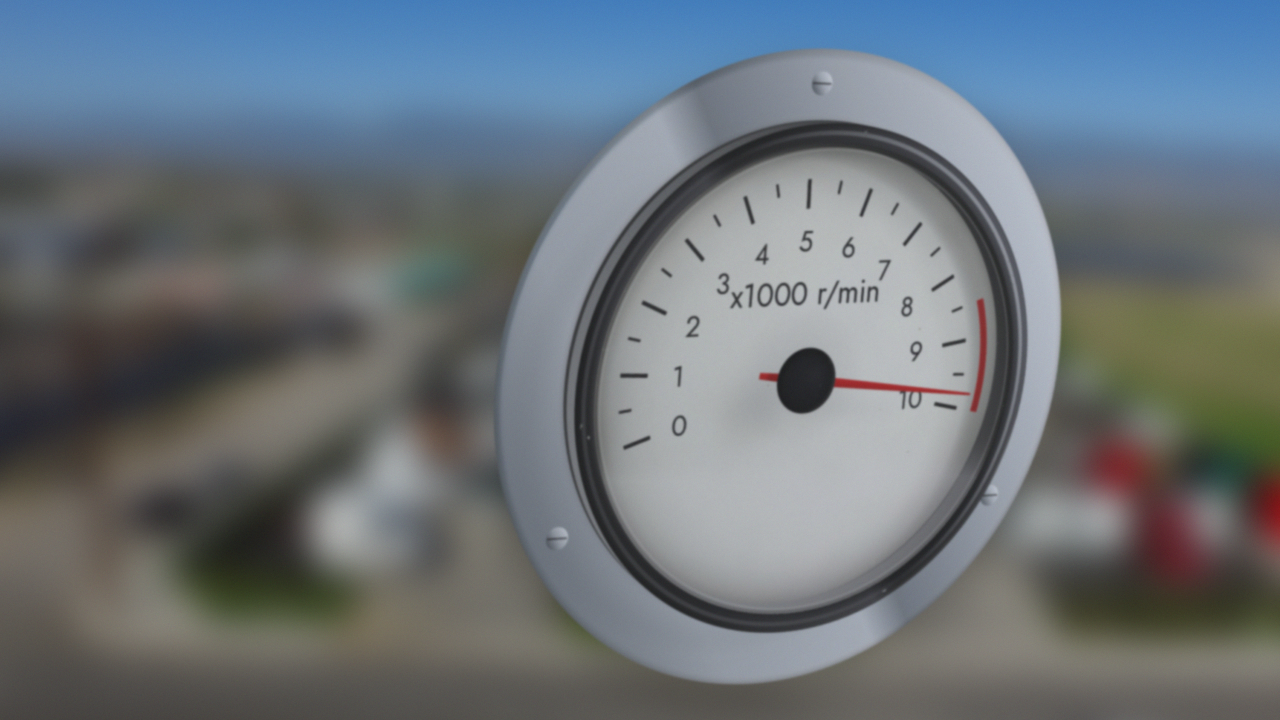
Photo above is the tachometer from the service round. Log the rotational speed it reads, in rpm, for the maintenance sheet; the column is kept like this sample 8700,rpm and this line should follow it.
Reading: 9750,rpm
